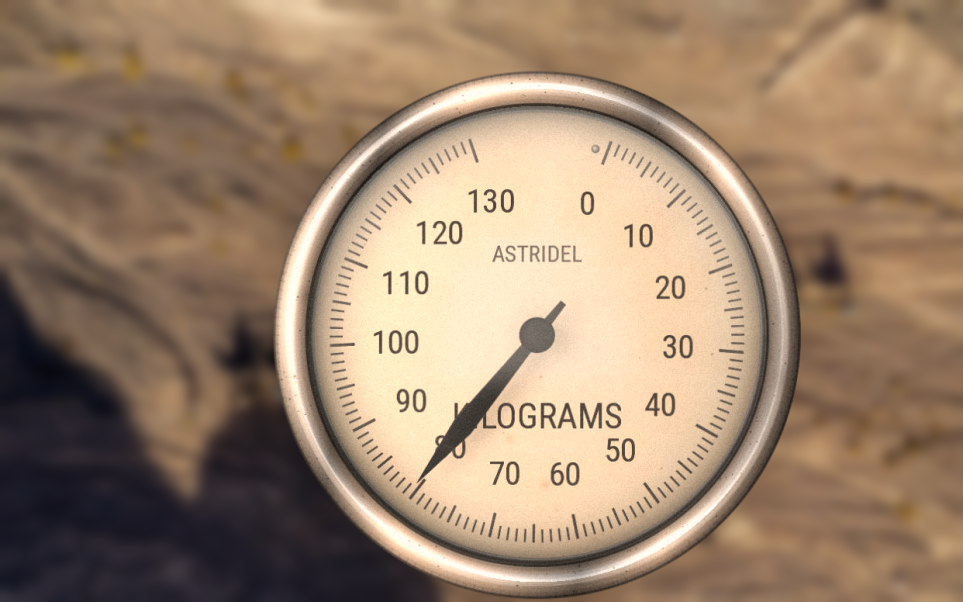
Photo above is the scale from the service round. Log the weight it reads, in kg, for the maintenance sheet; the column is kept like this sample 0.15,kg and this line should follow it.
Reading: 80.5,kg
